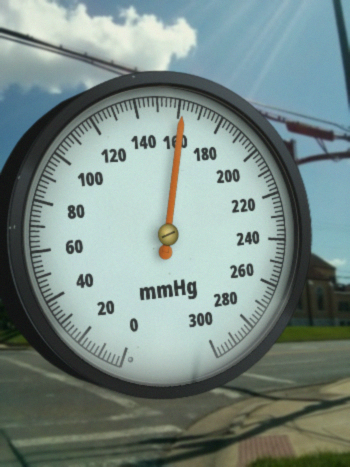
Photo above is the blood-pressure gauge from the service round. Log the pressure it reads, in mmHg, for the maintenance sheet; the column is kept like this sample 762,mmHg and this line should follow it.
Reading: 160,mmHg
